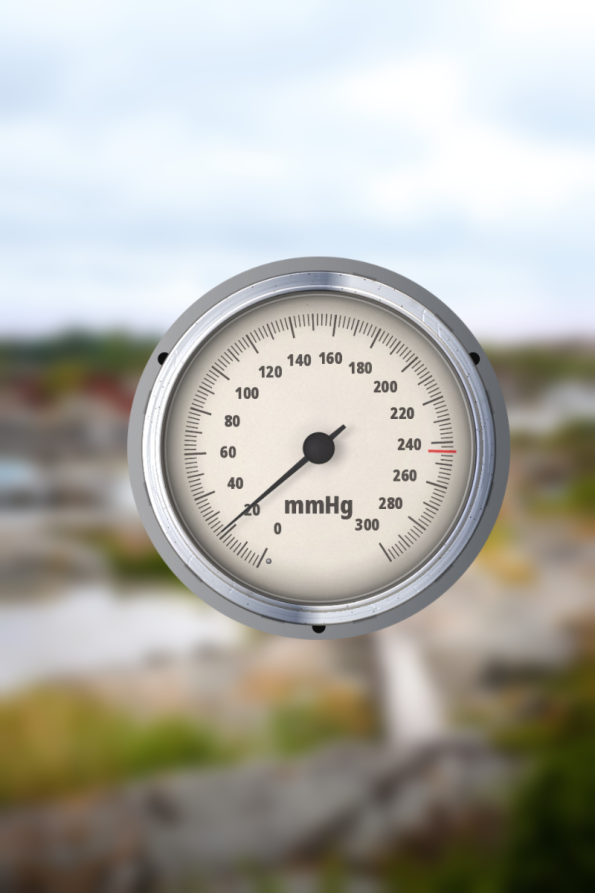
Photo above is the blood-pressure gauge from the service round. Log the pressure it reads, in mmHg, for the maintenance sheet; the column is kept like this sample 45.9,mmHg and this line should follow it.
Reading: 22,mmHg
